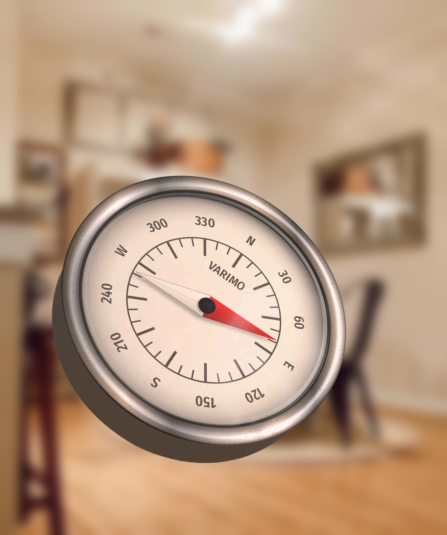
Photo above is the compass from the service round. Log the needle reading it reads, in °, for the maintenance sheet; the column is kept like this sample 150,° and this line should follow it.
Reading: 80,°
